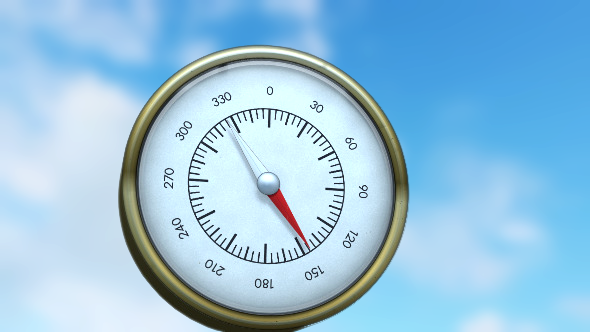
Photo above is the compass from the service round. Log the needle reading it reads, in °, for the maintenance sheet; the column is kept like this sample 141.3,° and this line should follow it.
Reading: 145,°
